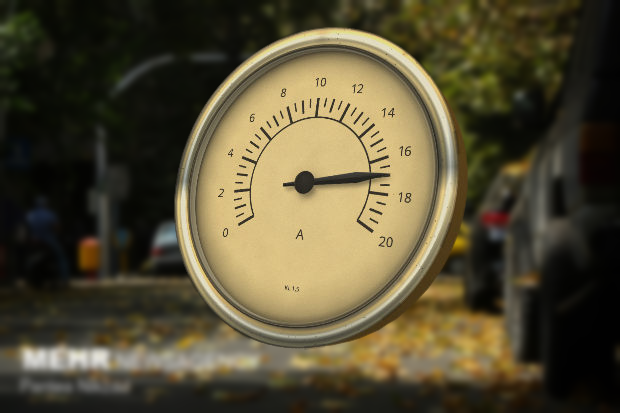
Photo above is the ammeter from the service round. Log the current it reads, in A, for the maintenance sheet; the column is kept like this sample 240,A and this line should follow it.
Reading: 17,A
